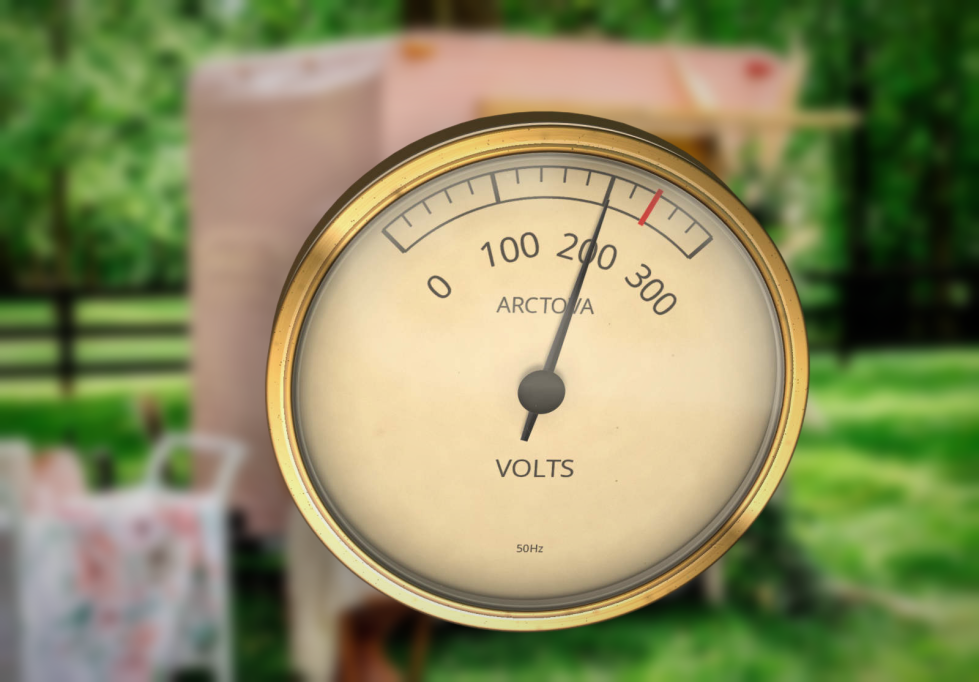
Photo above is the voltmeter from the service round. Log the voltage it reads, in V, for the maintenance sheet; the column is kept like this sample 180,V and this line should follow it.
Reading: 200,V
